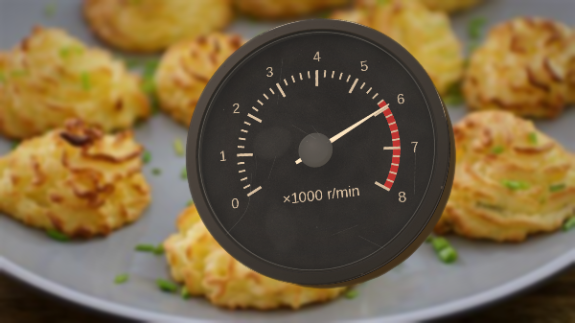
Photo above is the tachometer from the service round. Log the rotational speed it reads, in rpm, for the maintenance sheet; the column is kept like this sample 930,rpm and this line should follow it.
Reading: 6000,rpm
